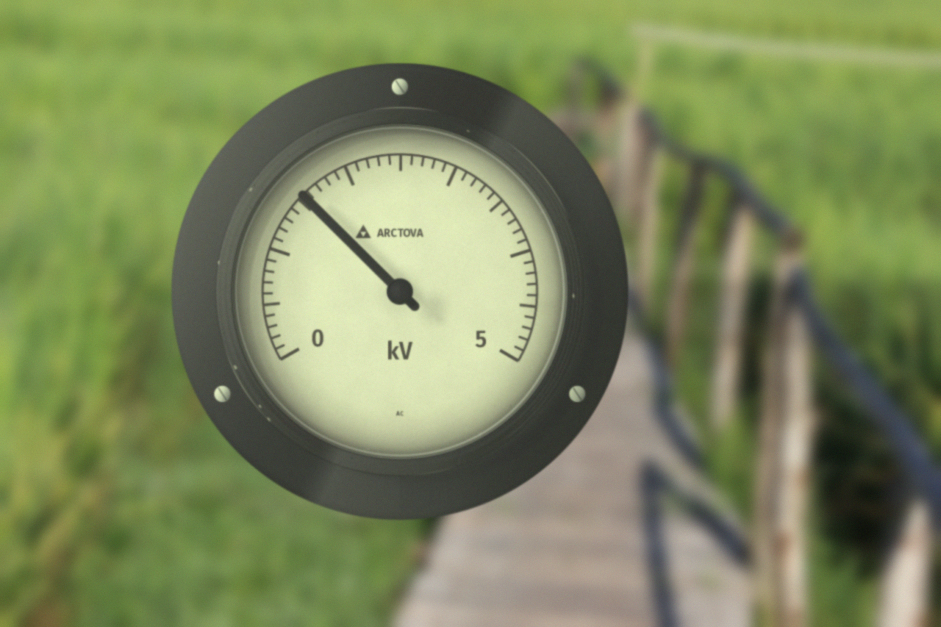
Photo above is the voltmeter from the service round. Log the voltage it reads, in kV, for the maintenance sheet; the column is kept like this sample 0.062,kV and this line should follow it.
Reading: 1.55,kV
